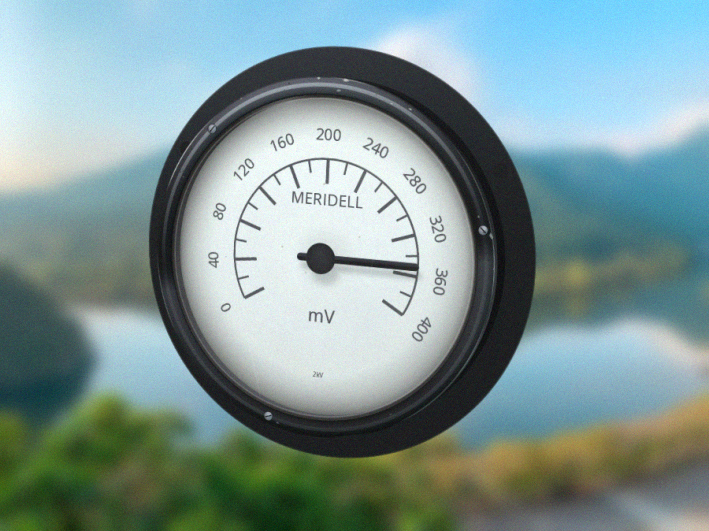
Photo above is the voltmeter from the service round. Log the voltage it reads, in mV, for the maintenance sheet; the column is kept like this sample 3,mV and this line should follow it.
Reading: 350,mV
